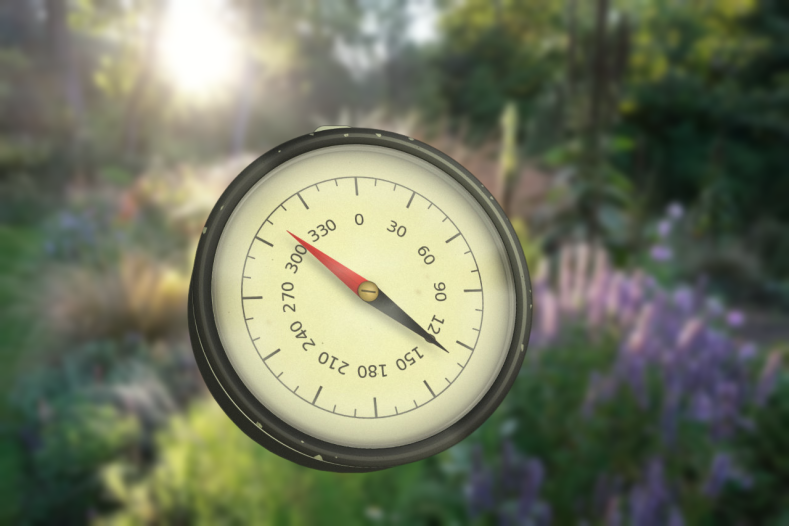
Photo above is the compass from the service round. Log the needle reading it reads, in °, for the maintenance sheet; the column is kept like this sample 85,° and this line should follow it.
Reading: 310,°
